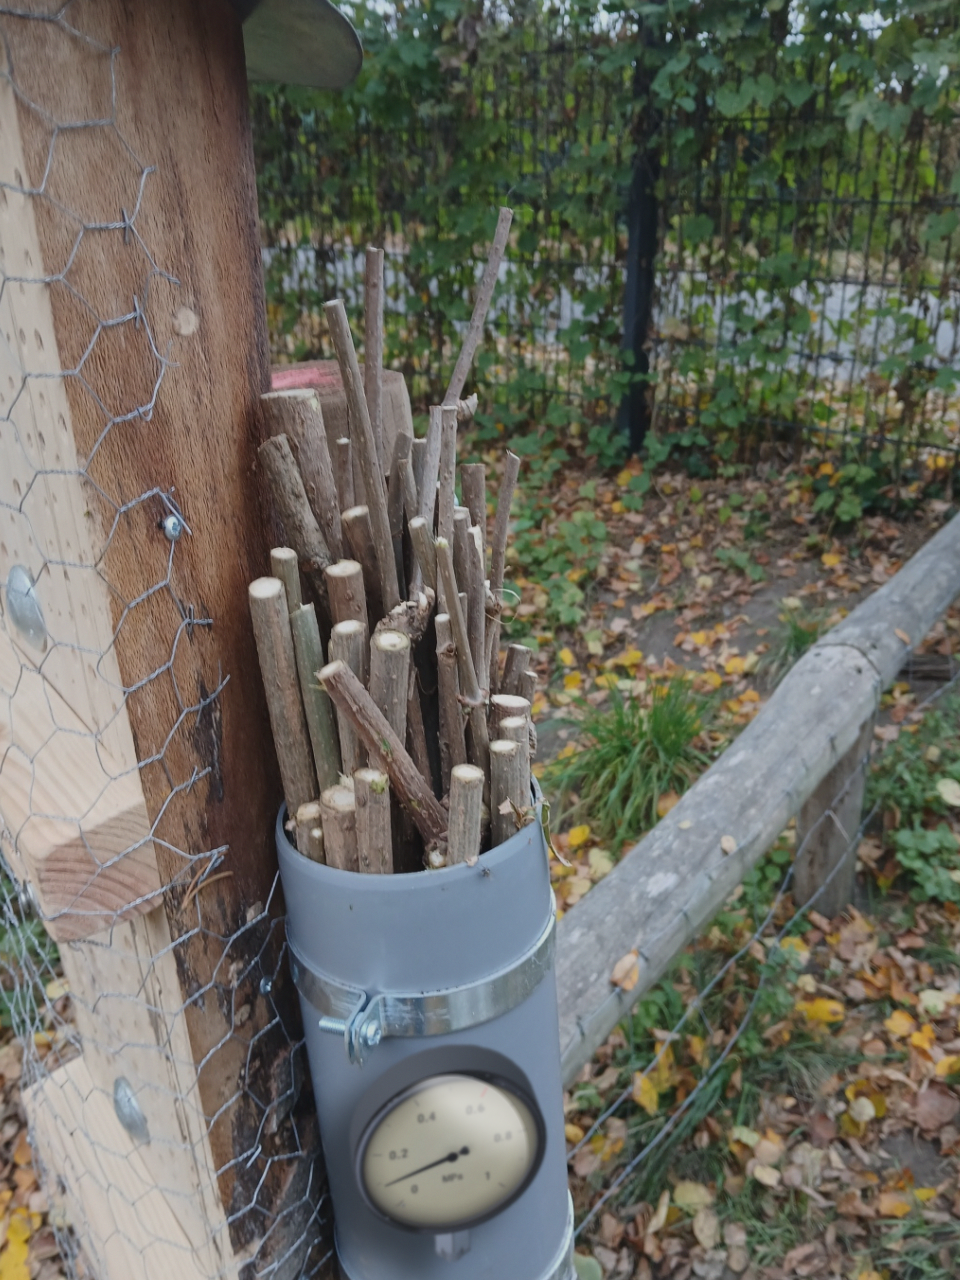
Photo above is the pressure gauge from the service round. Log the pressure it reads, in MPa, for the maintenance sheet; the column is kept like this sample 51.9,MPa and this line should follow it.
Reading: 0.1,MPa
